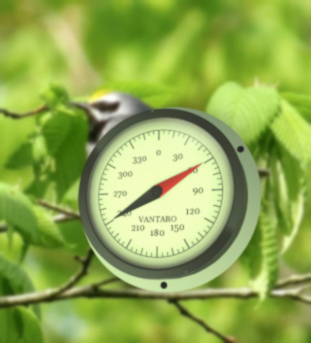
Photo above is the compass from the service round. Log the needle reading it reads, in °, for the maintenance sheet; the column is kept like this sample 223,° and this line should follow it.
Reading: 60,°
